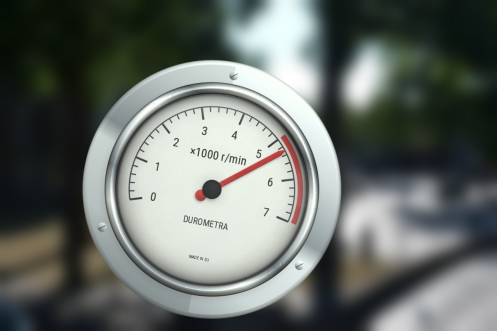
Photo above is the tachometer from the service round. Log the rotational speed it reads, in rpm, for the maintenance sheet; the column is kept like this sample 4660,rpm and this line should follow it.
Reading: 5300,rpm
